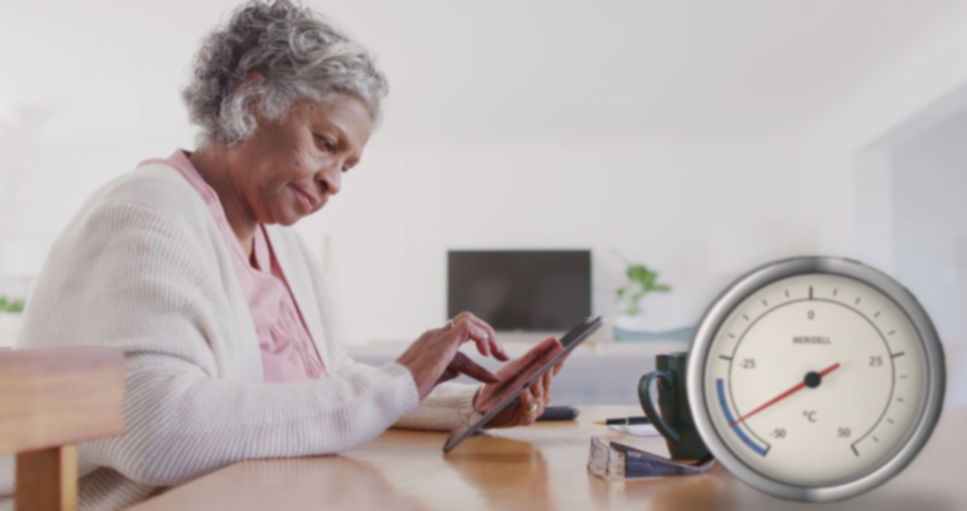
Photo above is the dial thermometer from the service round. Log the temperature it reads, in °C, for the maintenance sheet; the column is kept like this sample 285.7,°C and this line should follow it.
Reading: -40,°C
